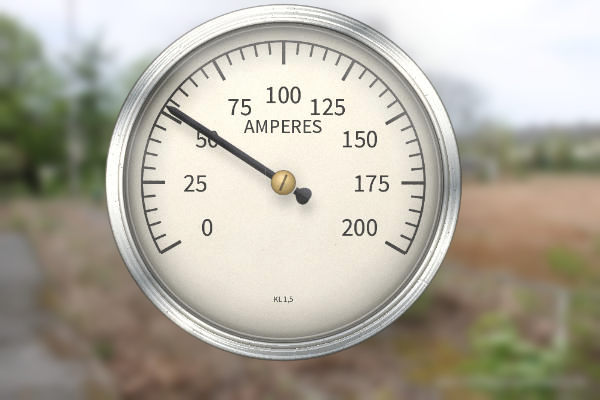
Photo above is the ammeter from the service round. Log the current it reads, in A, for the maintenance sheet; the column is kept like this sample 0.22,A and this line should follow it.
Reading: 52.5,A
